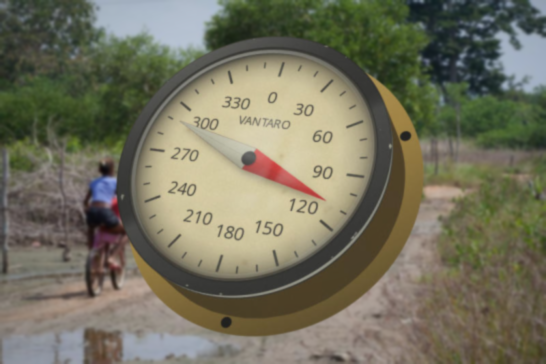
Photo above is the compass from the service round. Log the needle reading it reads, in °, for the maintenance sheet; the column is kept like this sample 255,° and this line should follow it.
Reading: 110,°
